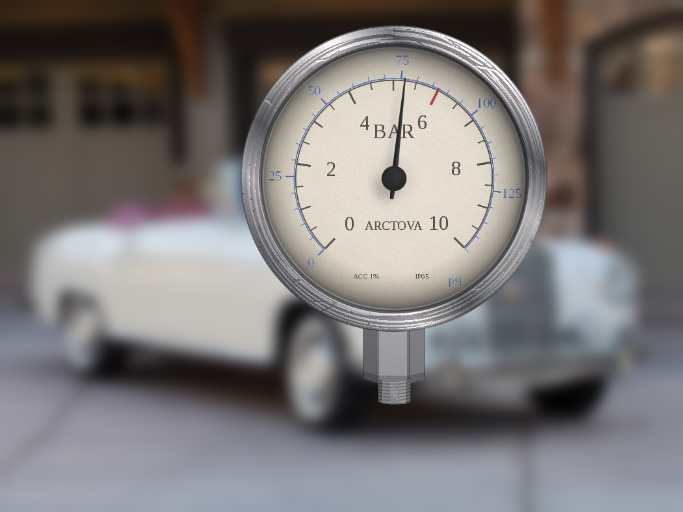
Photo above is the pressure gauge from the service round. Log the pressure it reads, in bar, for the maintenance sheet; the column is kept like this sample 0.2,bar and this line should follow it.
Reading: 5.25,bar
